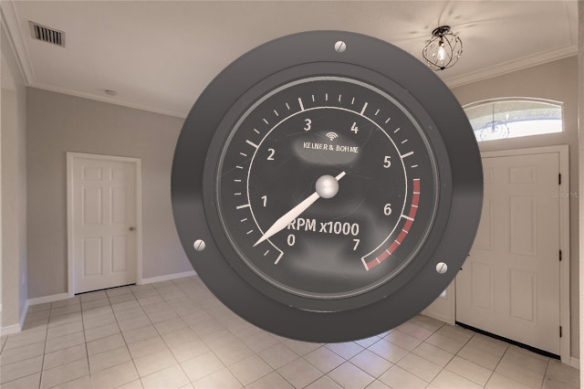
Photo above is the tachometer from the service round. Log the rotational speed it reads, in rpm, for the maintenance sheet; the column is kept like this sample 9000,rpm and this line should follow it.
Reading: 400,rpm
